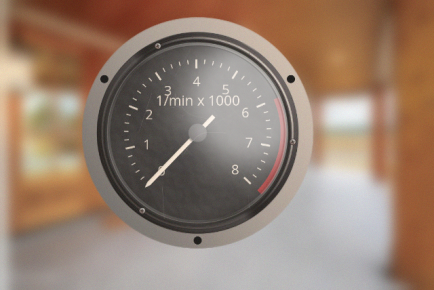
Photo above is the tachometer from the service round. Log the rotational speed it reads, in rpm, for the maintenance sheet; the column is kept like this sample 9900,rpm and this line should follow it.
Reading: 0,rpm
